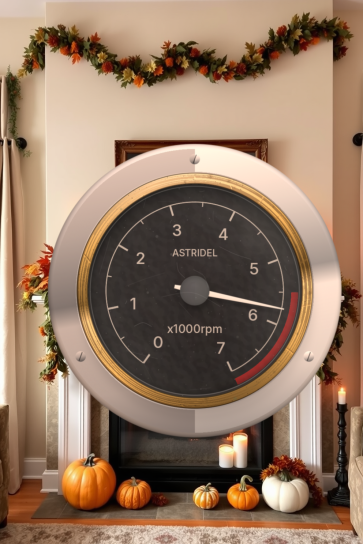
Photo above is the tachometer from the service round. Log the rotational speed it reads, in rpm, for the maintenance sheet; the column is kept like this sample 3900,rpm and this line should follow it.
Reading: 5750,rpm
